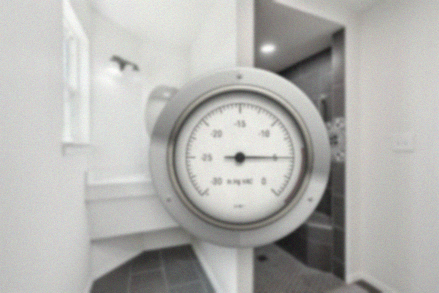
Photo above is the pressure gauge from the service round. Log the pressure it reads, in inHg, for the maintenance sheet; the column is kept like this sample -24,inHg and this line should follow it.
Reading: -5,inHg
